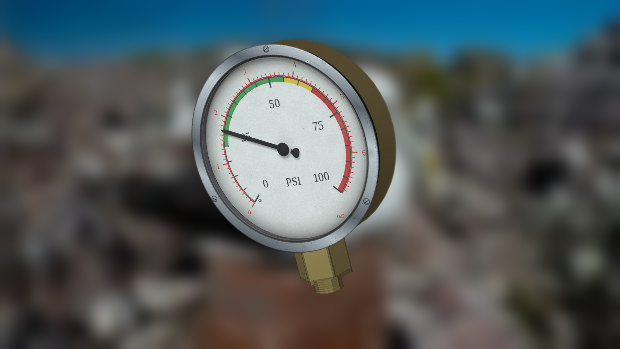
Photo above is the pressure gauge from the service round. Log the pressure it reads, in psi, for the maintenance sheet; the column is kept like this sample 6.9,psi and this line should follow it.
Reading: 25,psi
